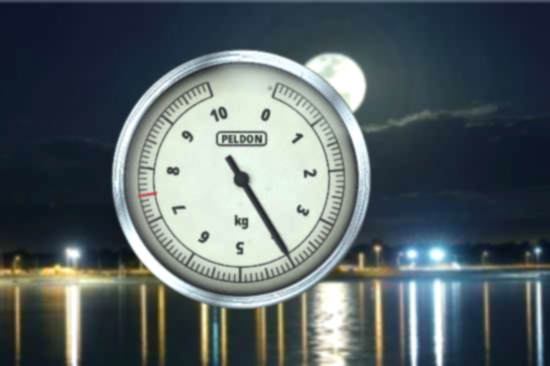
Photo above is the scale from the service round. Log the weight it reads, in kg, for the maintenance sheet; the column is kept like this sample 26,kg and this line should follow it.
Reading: 4,kg
